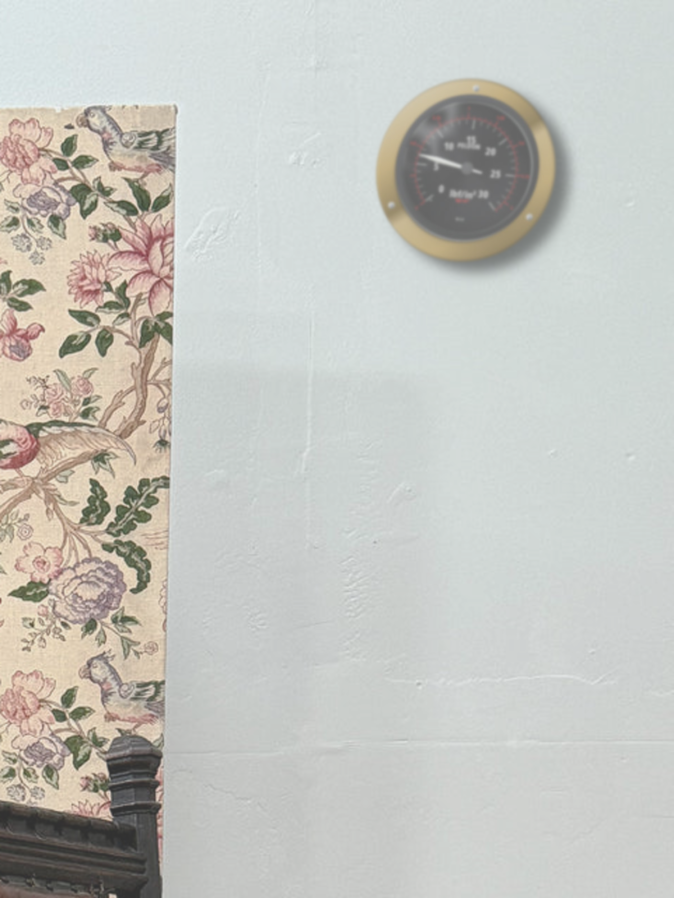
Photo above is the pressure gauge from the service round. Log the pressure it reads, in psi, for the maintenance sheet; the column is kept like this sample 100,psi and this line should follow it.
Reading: 6,psi
